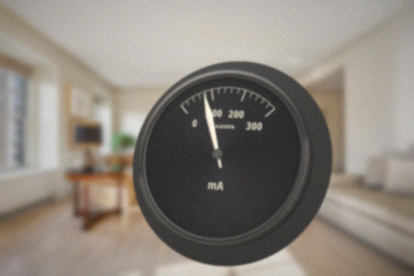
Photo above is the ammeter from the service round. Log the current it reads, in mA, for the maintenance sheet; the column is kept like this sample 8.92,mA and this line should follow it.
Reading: 80,mA
